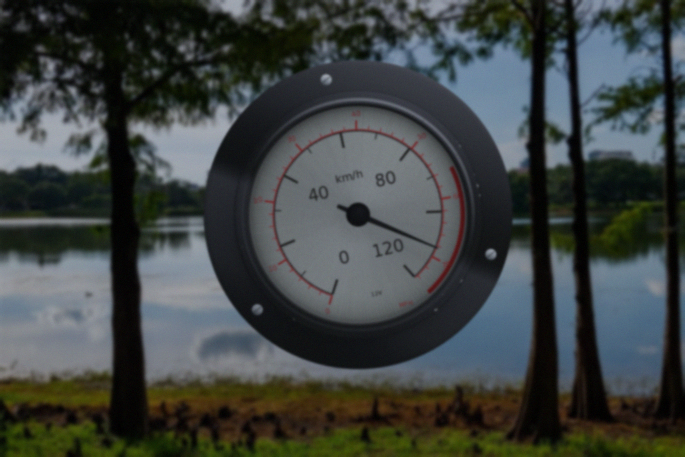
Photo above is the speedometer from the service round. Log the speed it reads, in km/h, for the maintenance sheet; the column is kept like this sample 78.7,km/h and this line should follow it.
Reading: 110,km/h
